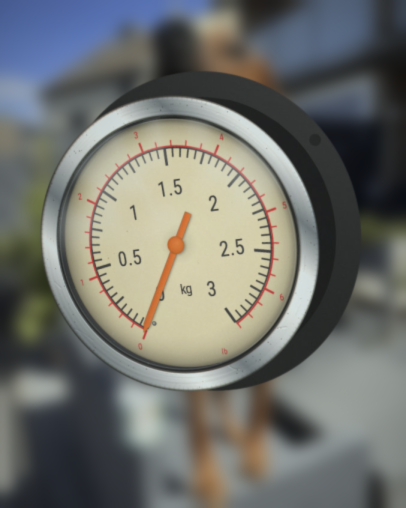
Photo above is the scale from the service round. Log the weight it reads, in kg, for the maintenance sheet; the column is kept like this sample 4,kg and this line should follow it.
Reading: 0,kg
